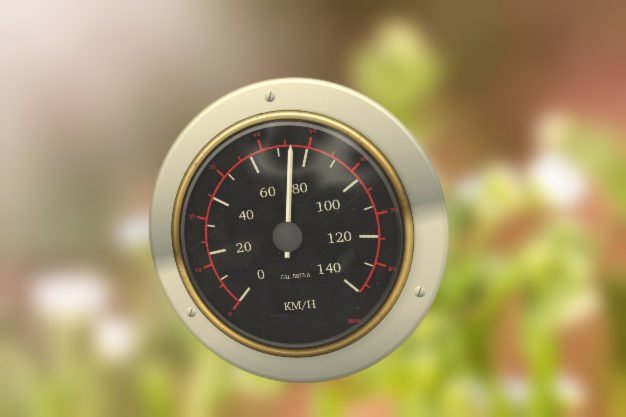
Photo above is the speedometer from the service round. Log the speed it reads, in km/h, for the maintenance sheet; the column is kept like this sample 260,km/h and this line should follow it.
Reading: 75,km/h
